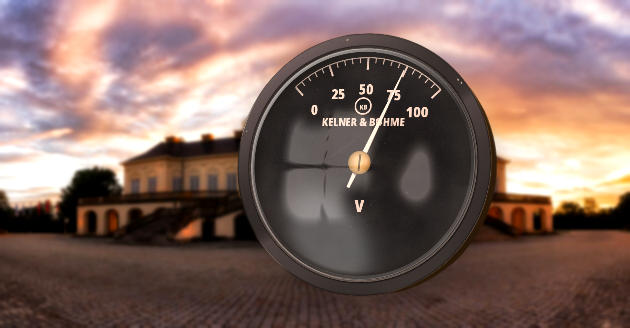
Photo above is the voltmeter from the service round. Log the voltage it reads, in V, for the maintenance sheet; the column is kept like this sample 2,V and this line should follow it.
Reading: 75,V
